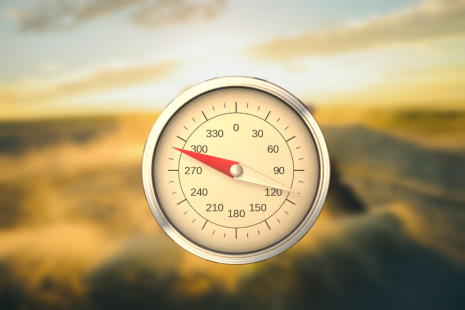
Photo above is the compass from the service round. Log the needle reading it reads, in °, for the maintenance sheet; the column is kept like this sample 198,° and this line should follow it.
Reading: 290,°
